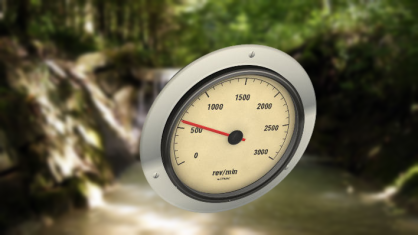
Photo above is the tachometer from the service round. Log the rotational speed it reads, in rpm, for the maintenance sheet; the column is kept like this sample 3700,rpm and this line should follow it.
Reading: 600,rpm
